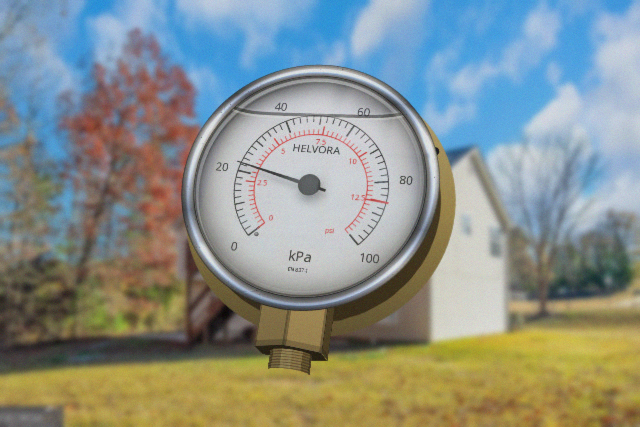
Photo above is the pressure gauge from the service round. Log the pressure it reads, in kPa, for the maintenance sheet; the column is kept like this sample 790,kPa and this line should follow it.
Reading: 22,kPa
